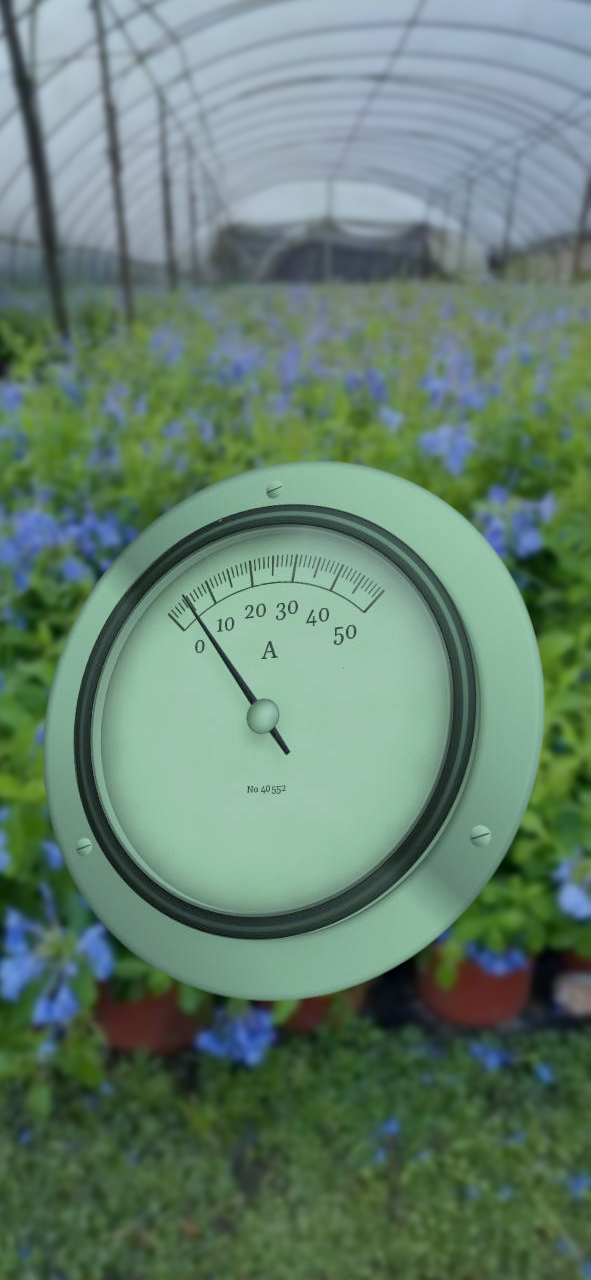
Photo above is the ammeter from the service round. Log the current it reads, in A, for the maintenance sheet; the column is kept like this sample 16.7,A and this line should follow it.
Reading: 5,A
